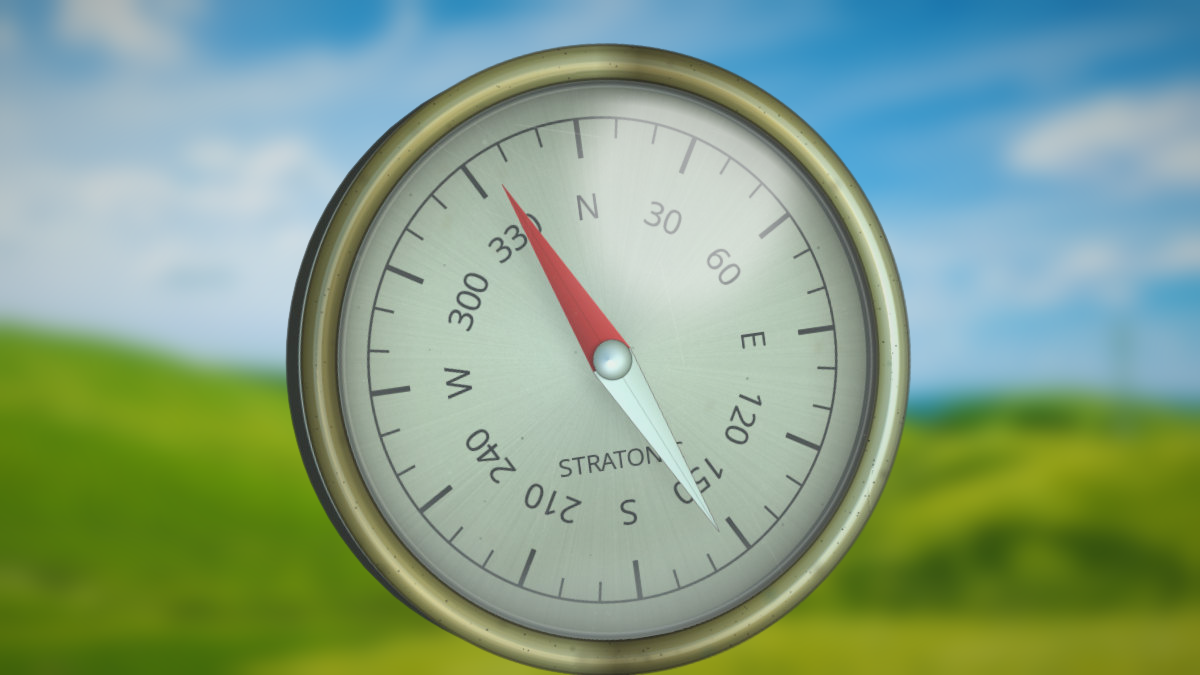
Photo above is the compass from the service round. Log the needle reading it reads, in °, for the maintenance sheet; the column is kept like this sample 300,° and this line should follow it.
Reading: 335,°
